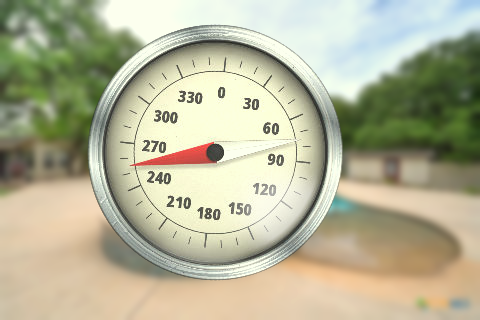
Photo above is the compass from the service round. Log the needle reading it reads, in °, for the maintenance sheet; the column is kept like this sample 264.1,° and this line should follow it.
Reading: 255,°
